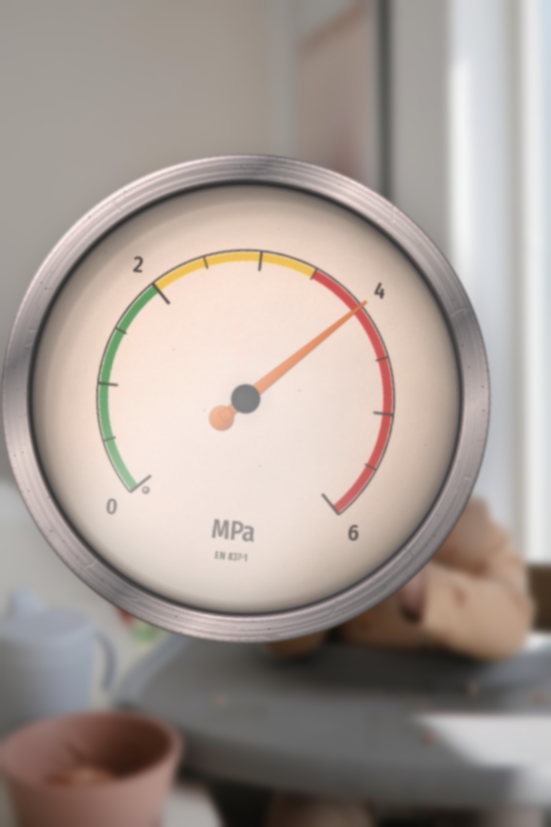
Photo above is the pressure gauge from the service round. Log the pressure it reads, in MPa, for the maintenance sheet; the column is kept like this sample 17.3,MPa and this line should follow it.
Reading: 4,MPa
